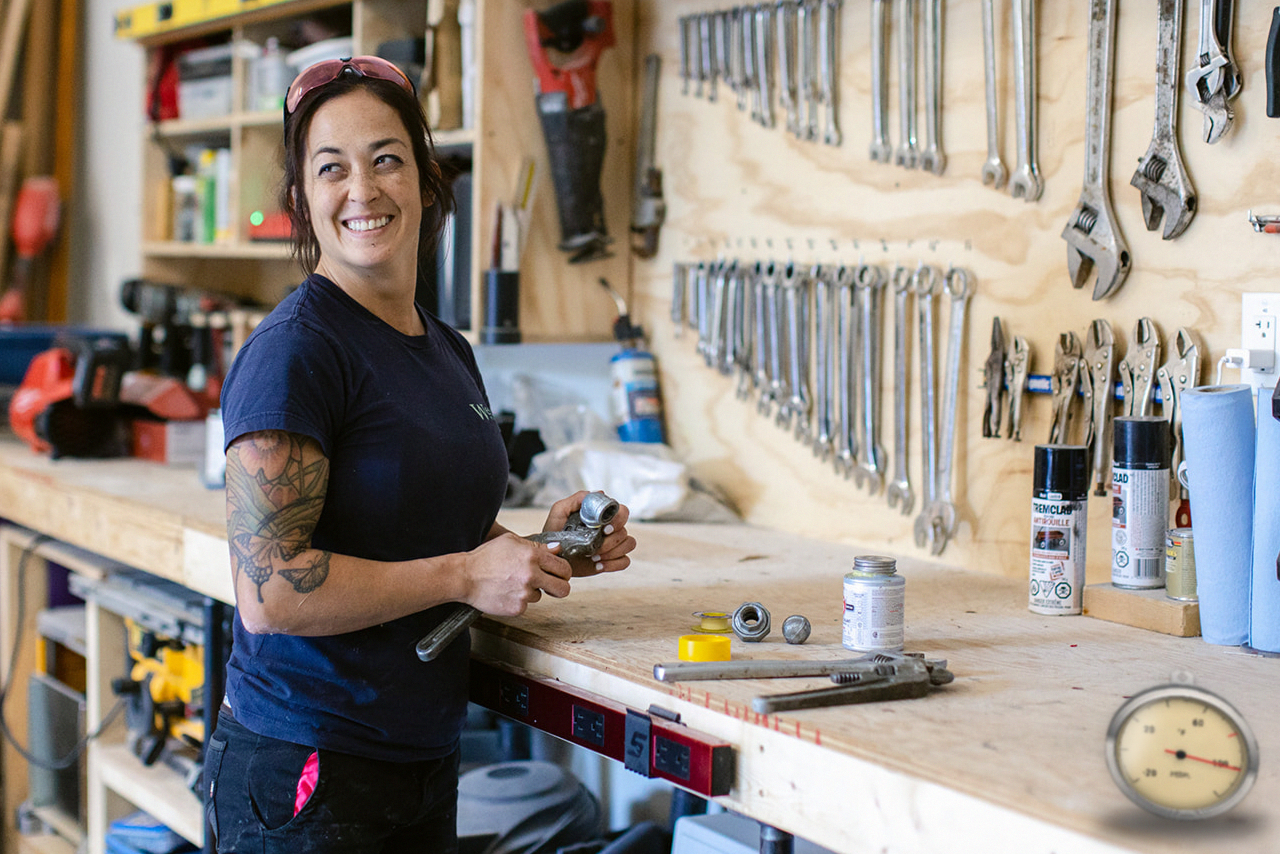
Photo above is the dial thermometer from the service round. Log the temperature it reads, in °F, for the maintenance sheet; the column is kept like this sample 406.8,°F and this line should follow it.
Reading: 100,°F
